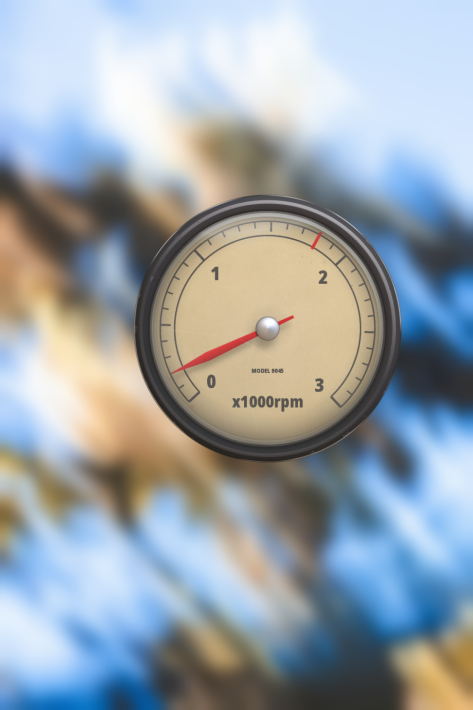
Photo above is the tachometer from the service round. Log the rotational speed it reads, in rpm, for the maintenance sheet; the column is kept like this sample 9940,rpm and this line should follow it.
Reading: 200,rpm
